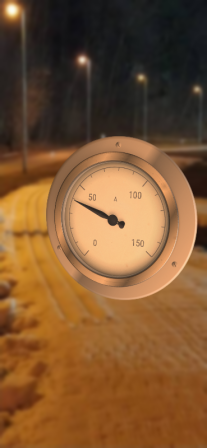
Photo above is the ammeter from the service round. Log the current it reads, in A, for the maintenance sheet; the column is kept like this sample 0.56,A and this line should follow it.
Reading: 40,A
